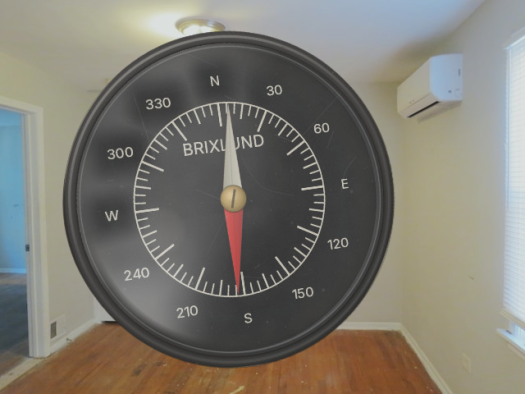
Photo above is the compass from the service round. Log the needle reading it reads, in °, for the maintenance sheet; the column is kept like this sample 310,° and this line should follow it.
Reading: 185,°
